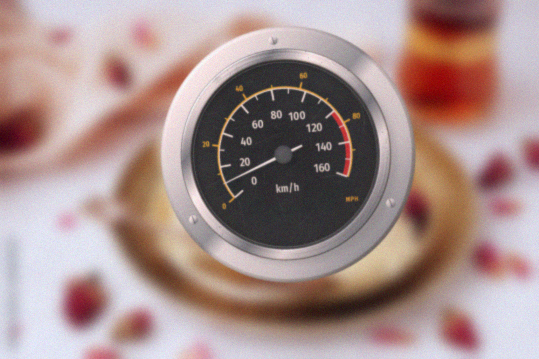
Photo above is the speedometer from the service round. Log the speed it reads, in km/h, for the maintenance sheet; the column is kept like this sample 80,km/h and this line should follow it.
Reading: 10,km/h
